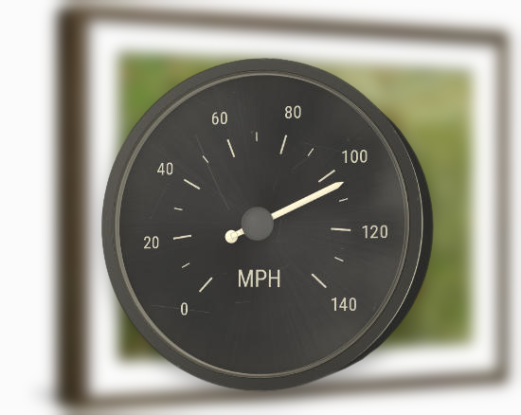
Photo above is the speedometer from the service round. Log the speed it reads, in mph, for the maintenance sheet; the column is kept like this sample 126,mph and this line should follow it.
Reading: 105,mph
